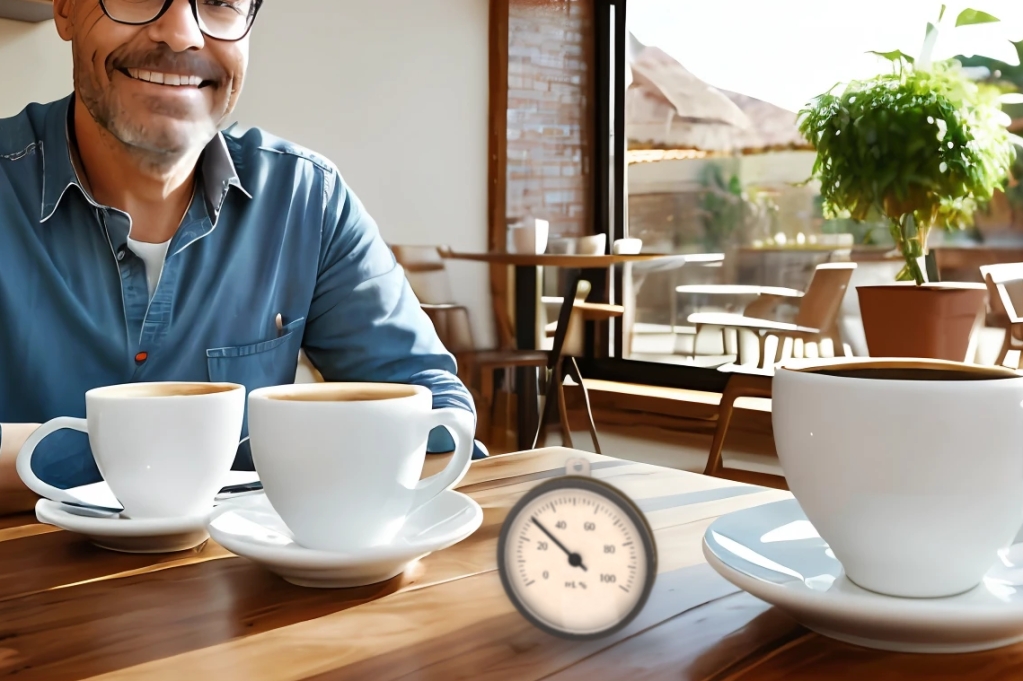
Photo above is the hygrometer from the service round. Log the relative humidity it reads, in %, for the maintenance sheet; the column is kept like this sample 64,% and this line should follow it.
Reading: 30,%
